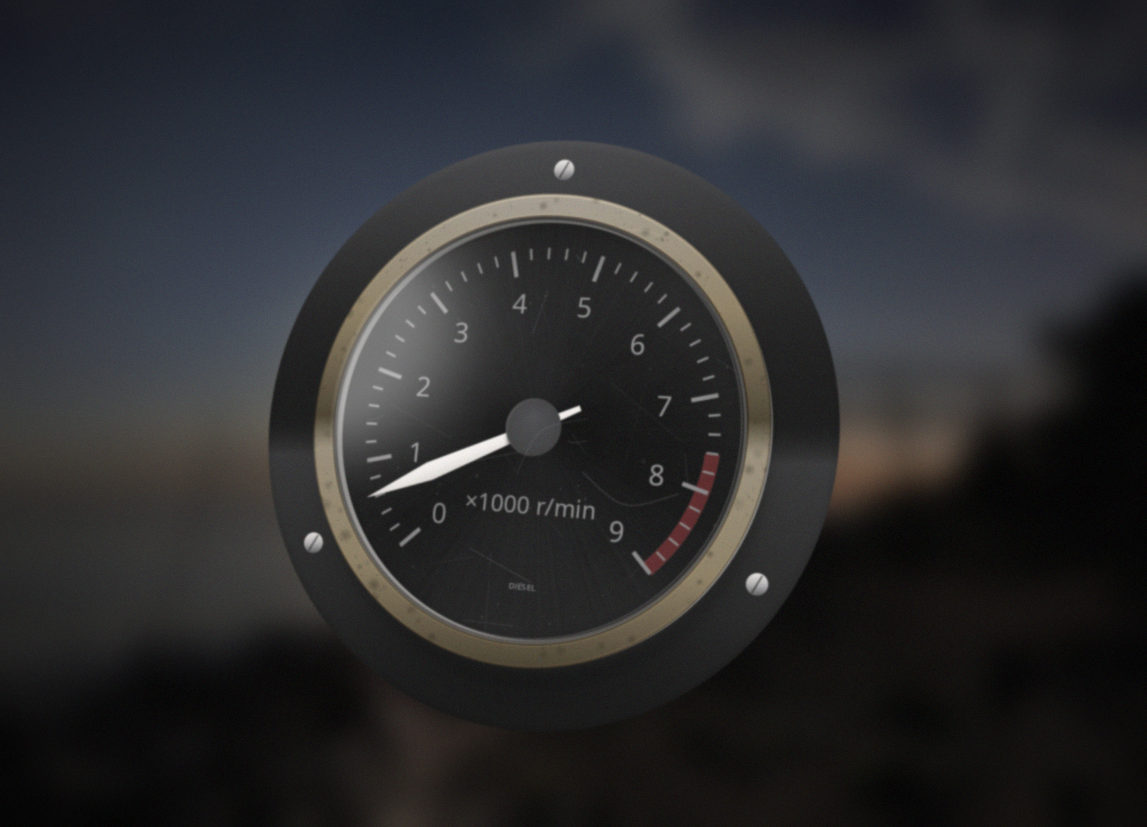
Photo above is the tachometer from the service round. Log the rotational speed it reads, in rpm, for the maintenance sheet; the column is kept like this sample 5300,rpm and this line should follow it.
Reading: 600,rpm
